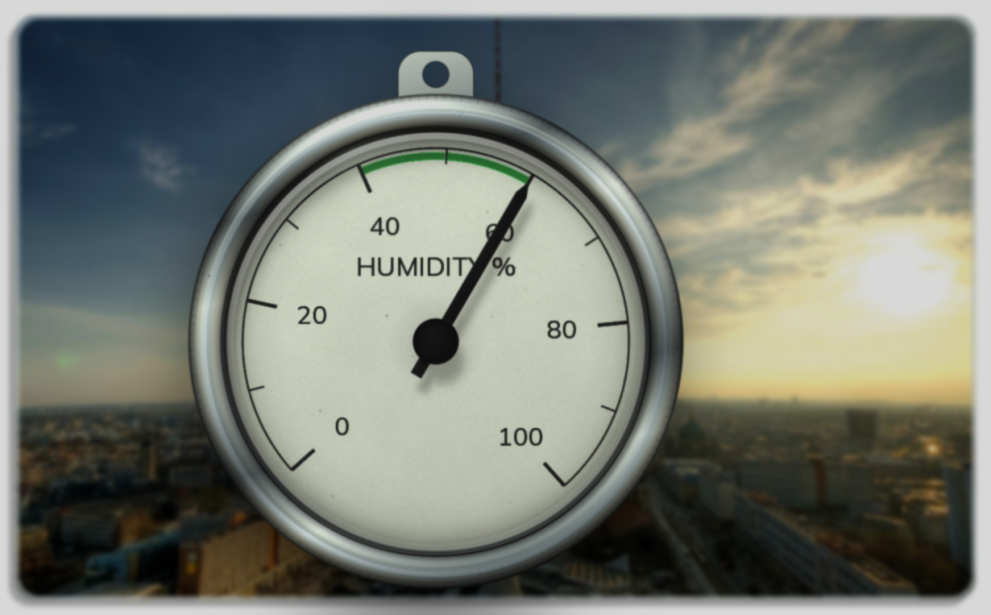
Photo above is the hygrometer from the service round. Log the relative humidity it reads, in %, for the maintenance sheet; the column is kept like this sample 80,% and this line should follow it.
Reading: 60,%
